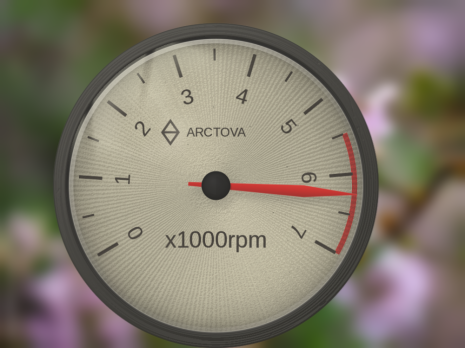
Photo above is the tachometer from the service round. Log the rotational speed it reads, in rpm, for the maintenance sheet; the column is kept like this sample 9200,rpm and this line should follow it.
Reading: 6250,rpm
